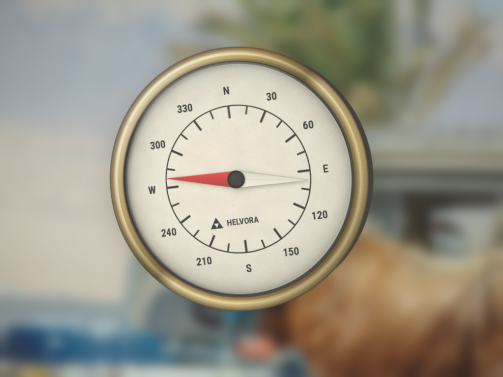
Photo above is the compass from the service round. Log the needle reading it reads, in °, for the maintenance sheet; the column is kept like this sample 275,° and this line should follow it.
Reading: 277.5,°
